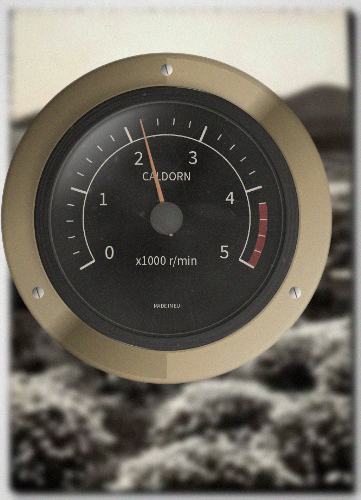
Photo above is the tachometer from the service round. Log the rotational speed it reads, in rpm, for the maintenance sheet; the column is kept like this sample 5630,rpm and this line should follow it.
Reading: 2200,rpm
